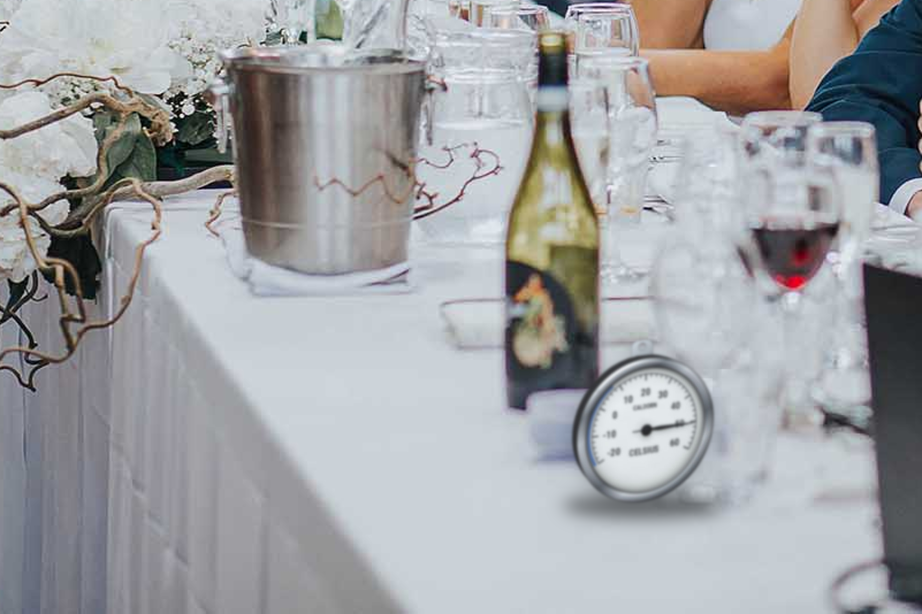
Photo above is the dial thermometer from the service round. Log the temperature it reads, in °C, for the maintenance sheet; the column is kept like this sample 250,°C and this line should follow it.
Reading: 50,°C
